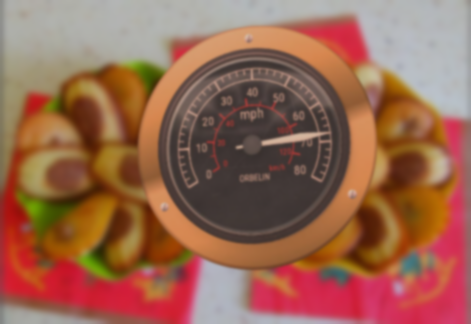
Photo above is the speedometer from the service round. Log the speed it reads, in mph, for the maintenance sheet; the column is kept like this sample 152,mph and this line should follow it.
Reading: 68,mph
